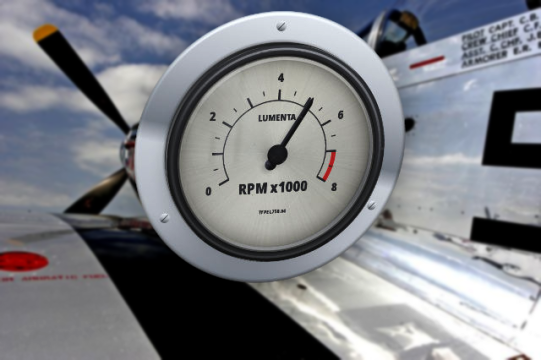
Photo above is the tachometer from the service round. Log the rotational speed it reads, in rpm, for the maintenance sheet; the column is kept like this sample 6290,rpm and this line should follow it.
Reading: 5000,rpm
